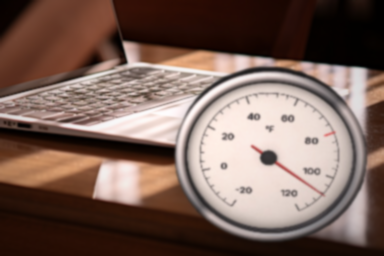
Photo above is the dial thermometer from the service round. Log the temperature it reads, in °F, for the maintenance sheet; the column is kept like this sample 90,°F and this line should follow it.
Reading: 108,°F
